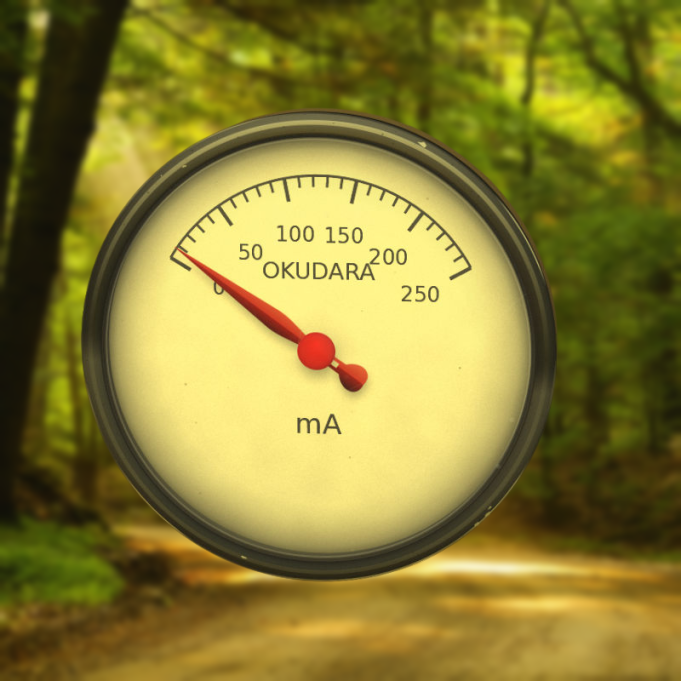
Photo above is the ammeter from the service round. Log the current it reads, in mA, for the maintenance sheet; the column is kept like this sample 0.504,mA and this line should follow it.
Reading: 10,mA
